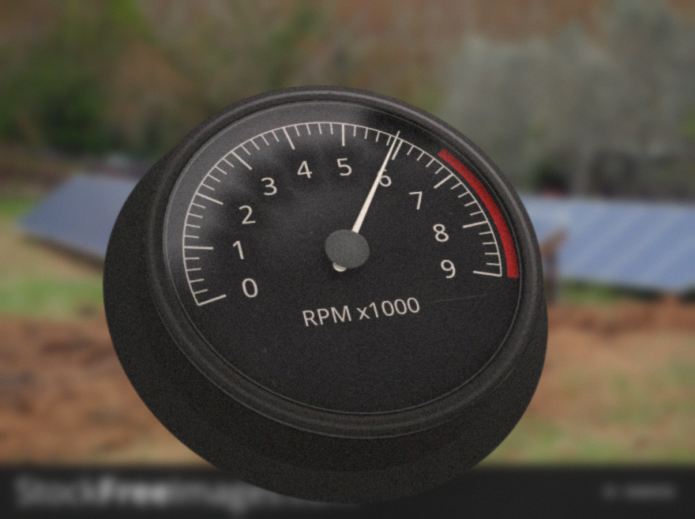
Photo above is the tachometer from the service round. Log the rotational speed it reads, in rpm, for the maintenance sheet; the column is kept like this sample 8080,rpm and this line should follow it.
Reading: 5900,rpm
